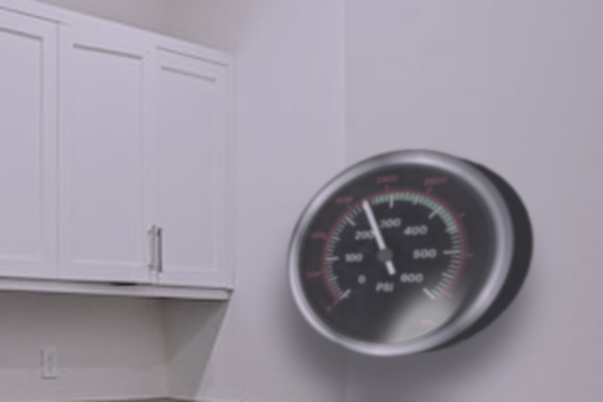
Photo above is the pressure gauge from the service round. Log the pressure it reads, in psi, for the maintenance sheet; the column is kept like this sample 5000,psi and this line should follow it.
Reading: 250,psi
